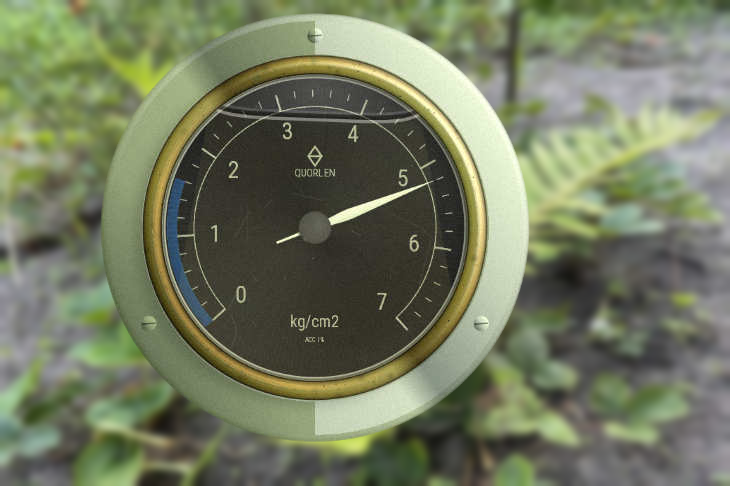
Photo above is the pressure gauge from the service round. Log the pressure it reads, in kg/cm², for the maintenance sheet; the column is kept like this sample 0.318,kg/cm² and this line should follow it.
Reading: 5.2,kg/cm²
